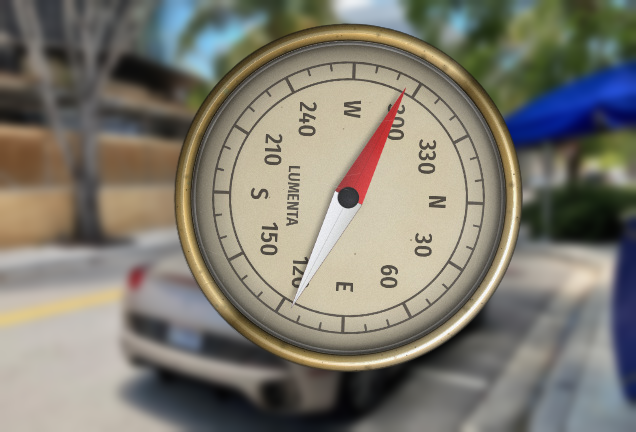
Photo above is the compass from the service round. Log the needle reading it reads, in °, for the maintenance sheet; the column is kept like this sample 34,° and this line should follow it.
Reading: 295,°
